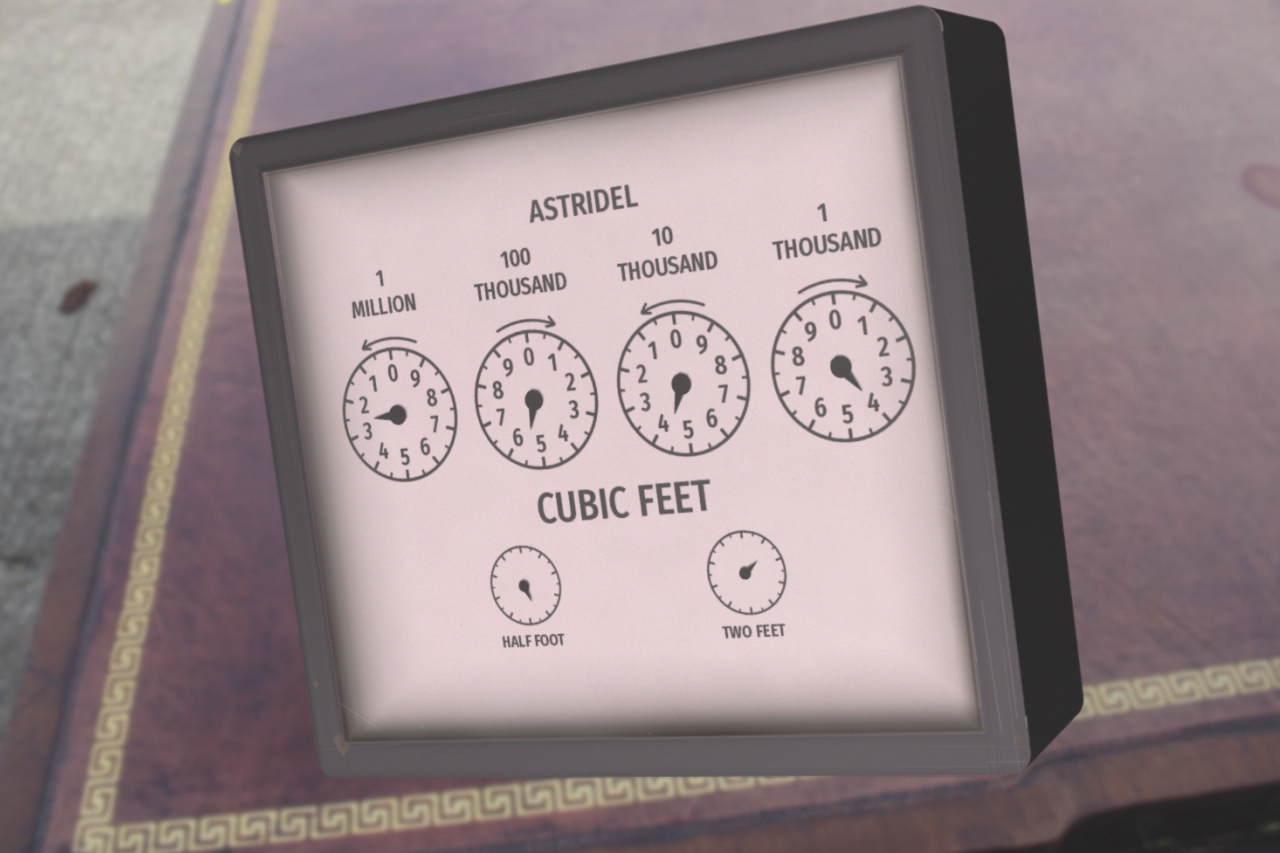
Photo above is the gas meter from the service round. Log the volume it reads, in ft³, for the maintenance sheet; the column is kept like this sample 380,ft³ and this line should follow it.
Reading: 254400,ft³
